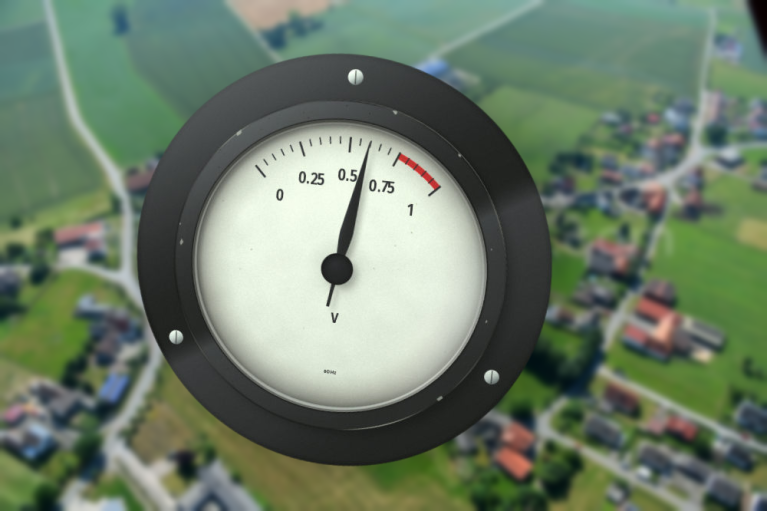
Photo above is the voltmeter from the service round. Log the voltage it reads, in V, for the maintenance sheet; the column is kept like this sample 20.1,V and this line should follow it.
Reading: 0.6,V
